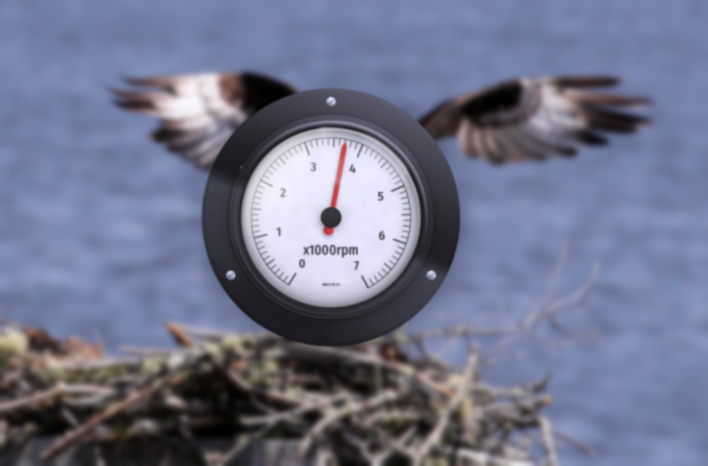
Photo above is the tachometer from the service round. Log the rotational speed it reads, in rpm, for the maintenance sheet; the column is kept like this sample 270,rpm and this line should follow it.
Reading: 3700,rpm
